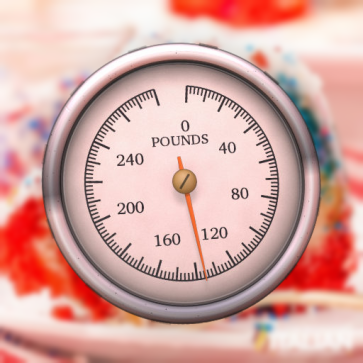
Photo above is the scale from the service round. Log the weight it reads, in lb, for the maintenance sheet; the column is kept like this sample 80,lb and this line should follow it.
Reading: 136,lb
